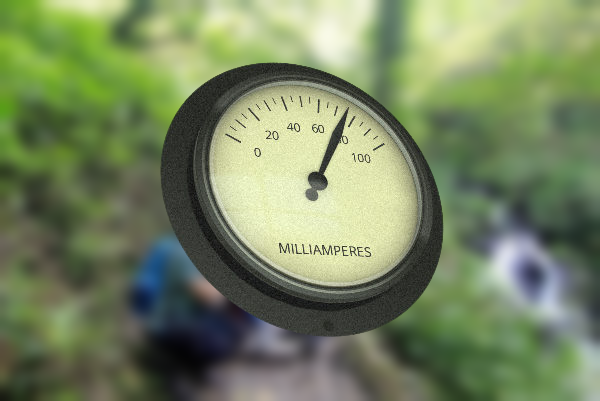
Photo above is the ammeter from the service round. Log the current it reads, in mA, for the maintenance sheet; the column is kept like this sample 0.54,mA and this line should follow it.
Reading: 75,mA
